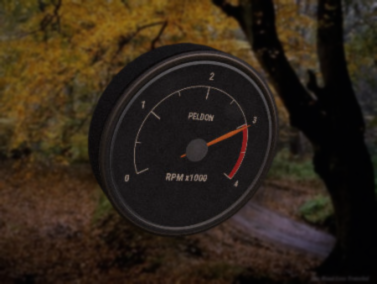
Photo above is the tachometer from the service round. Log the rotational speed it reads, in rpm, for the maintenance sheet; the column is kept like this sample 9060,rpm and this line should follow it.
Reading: 3000,rpm
